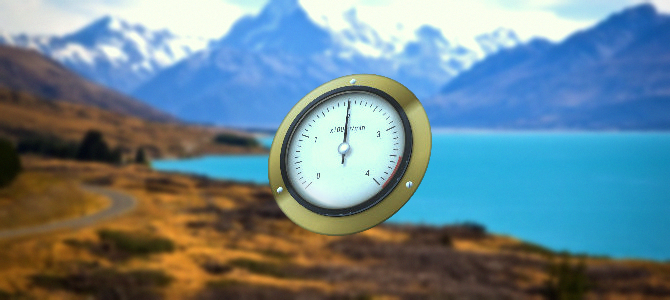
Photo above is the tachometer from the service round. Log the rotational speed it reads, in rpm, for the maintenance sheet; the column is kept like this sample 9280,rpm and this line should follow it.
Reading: 2000,rpm
